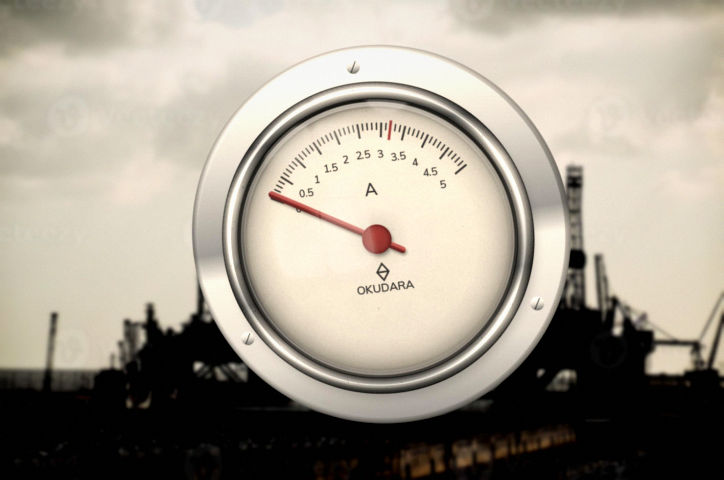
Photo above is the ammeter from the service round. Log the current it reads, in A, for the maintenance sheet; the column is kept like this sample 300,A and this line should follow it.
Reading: 0.1,A
